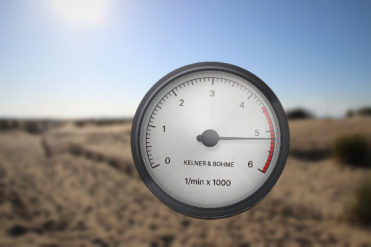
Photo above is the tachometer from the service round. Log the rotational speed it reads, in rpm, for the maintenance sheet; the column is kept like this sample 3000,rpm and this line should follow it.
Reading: 5200,rpm
